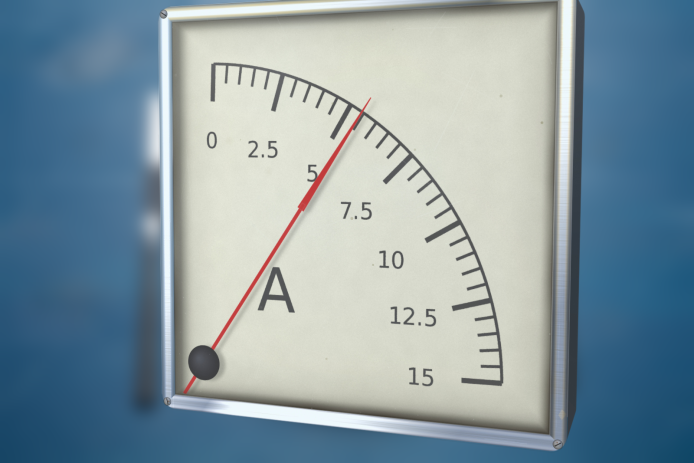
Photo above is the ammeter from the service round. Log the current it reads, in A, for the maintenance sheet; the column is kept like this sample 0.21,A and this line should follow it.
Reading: 5.5,A
